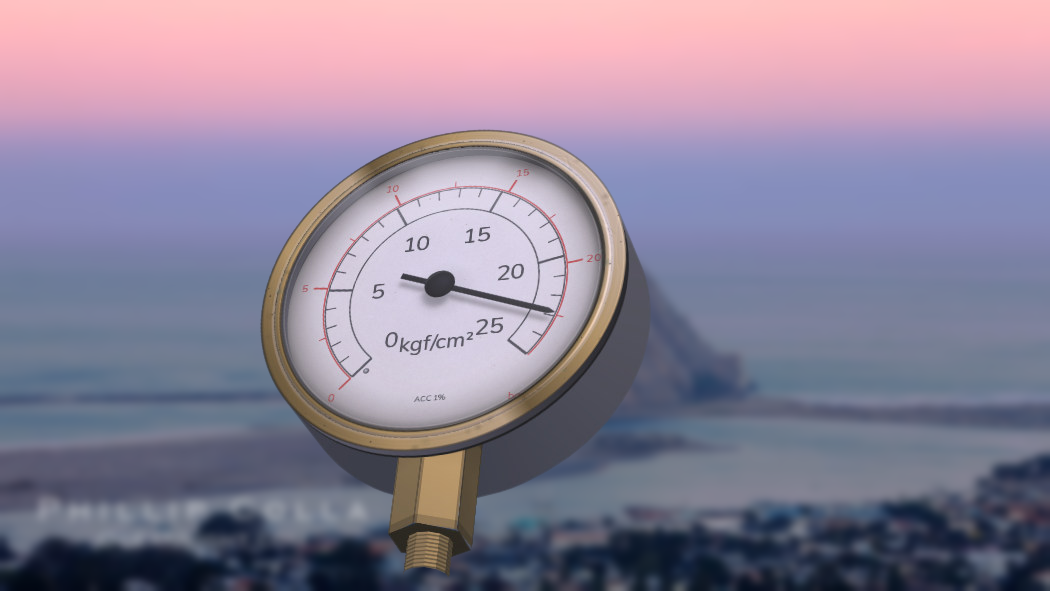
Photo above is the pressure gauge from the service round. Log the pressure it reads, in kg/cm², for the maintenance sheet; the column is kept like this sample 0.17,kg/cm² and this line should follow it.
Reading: 23,kg/cm²
